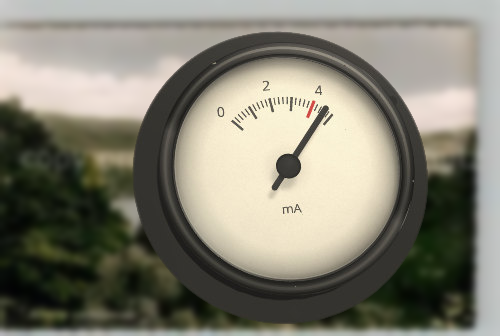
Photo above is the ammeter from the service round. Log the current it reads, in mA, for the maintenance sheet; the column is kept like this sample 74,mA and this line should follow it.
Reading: 4.6,mA
